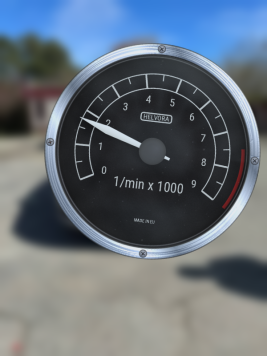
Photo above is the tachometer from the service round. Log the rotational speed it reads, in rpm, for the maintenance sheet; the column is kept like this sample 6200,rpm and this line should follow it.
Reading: 1750,rpm
